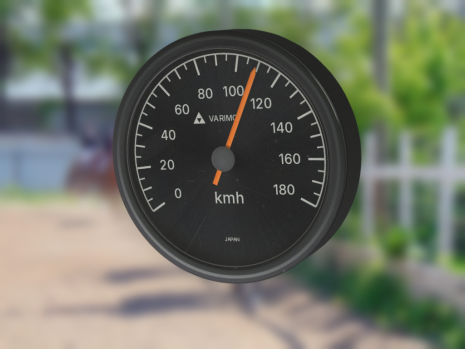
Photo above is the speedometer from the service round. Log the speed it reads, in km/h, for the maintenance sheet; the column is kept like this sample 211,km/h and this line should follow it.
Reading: 110,km/h
